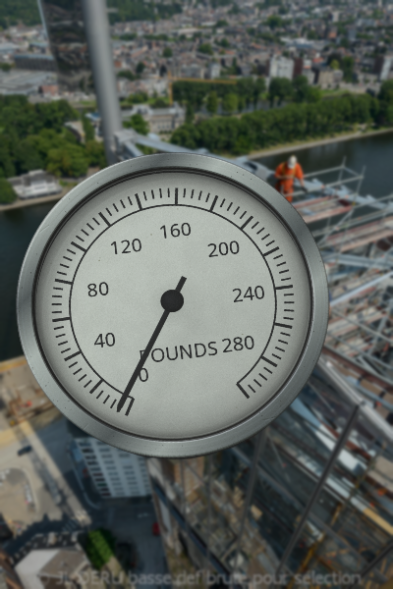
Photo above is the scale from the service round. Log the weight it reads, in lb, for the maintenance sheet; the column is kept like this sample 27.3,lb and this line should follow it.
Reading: 4,lb
